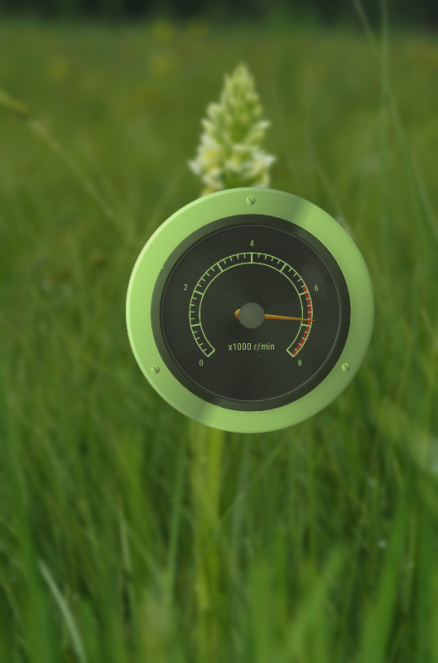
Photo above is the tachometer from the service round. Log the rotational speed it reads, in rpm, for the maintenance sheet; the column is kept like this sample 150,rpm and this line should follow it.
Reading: 6800,rpm
